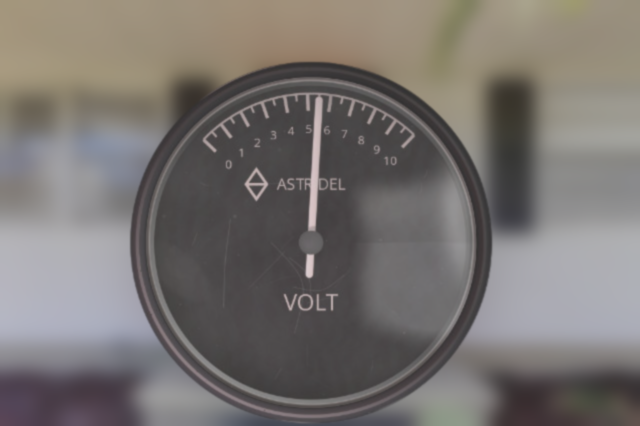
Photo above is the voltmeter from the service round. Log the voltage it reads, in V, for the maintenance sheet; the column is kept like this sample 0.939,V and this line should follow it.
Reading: 5.5,V
